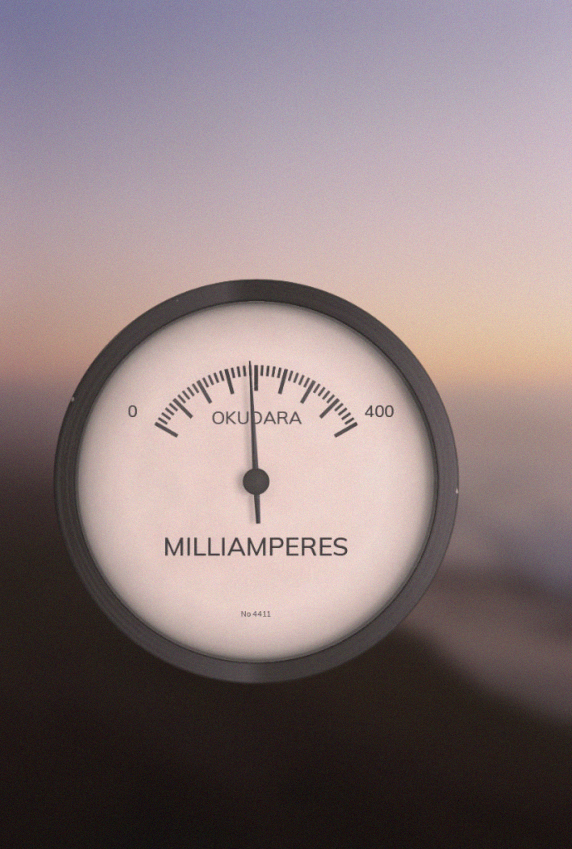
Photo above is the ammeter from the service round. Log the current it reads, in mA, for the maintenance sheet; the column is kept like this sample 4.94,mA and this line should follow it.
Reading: 190,mA
